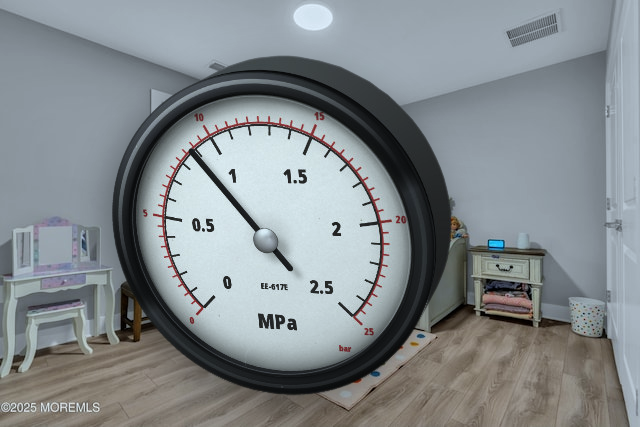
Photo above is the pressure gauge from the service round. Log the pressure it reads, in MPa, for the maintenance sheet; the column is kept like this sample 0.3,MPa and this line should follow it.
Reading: 0.9,MPa
